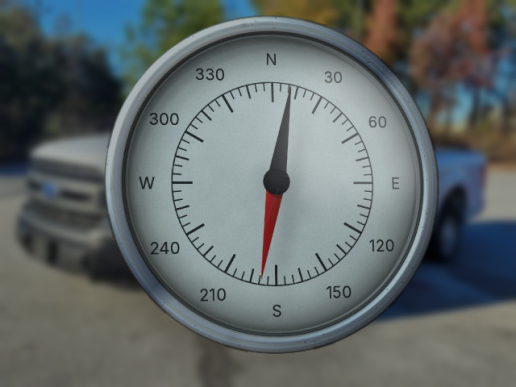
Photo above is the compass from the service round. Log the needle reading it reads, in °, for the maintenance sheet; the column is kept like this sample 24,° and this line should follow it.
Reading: 190,°
